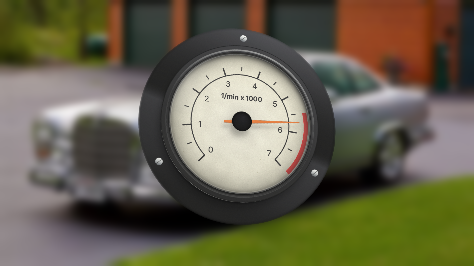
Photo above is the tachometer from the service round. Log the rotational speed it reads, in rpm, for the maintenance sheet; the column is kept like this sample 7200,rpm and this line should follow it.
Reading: 5750,rpm
